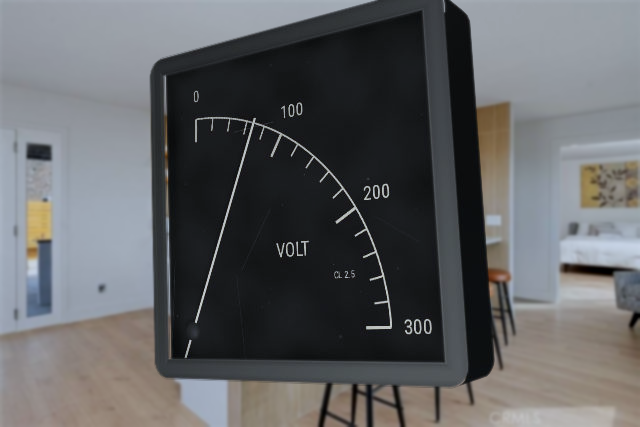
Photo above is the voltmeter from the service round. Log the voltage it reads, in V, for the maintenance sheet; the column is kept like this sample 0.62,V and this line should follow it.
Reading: 70,V
